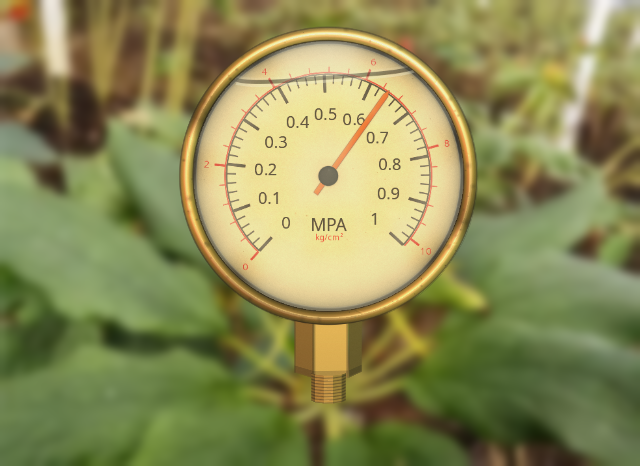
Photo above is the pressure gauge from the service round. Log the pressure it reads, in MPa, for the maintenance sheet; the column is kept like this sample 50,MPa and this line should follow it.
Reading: 0.64,MPa
